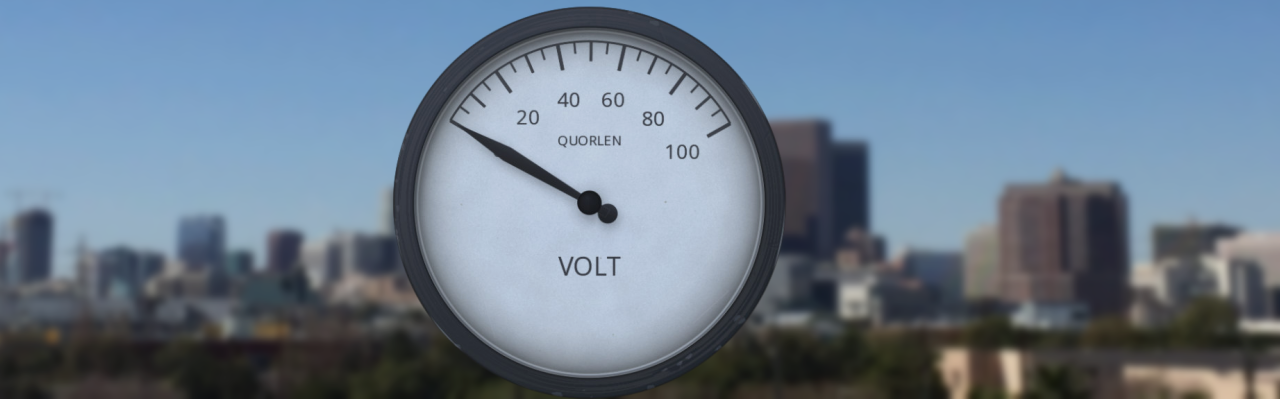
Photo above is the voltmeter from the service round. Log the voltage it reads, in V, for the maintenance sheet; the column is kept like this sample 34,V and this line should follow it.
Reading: 0,V
